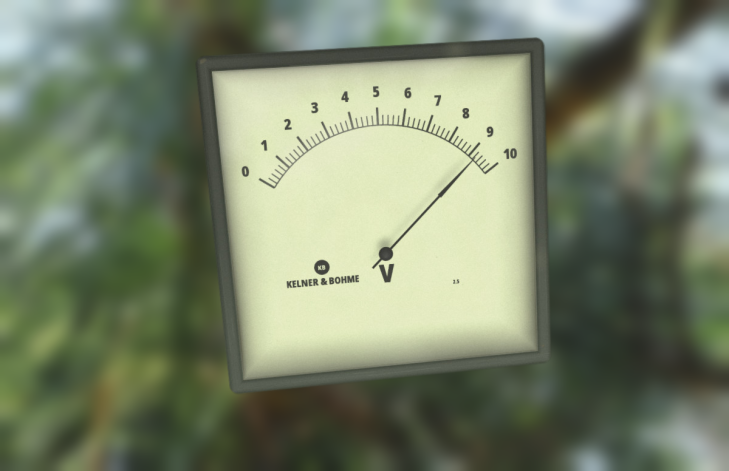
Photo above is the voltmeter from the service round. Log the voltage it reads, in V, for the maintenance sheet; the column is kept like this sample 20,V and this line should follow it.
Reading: 9.2,V
